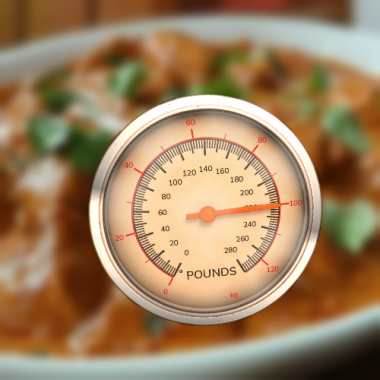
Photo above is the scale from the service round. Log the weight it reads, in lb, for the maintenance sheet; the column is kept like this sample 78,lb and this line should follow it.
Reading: 220,lb
